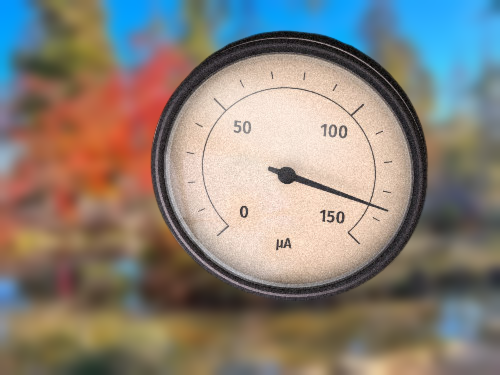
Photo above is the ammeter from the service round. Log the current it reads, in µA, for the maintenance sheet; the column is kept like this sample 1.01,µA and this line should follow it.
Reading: 135,µA
